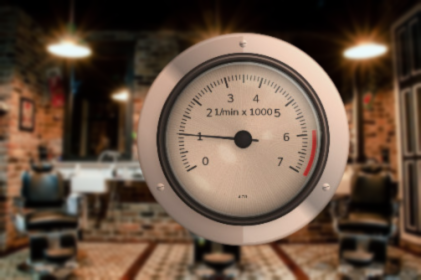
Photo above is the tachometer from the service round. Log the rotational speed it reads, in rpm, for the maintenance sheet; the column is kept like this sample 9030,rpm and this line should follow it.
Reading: 1000,rpm
